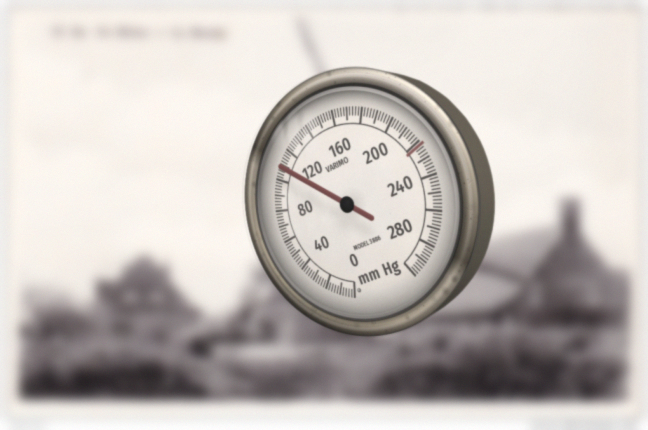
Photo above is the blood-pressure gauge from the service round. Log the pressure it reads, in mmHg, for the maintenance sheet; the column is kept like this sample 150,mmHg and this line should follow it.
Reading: 110,mmHg
